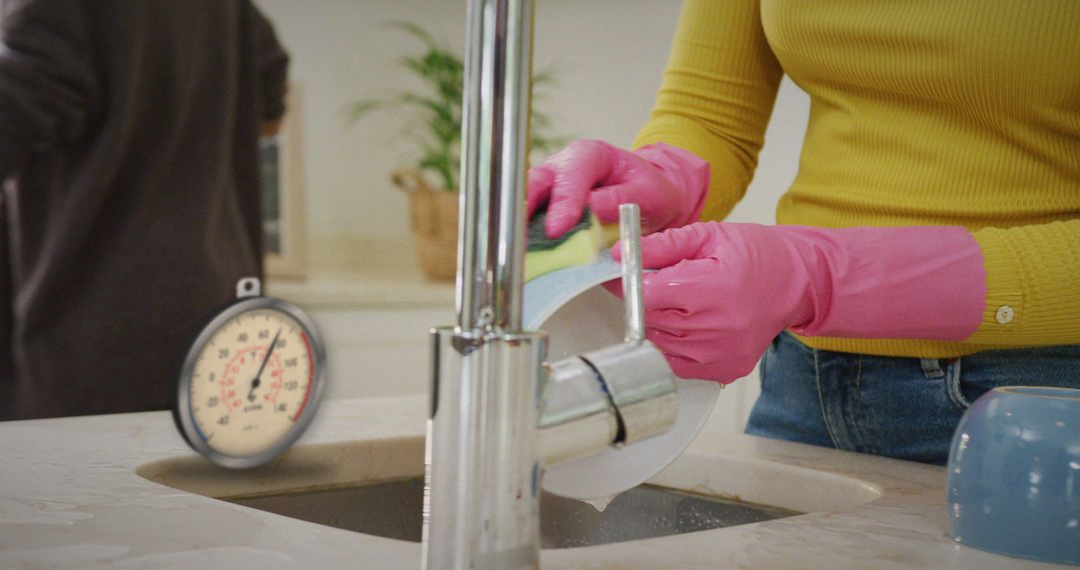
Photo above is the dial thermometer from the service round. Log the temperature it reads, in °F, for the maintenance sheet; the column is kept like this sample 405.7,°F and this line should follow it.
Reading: 70,°F
